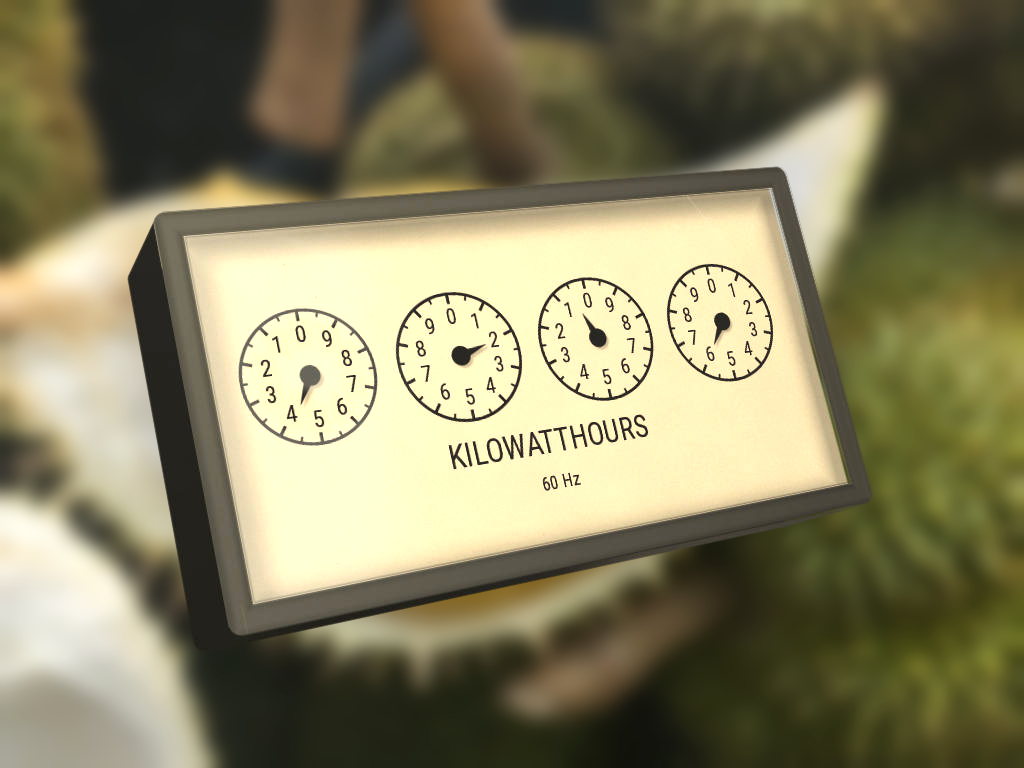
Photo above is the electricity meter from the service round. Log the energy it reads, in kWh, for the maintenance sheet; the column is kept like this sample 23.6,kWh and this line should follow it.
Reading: 4206,kWh
